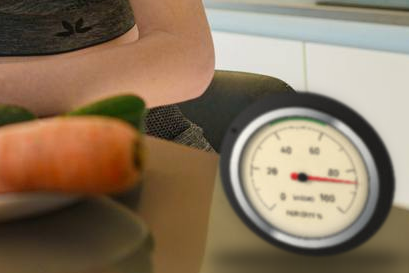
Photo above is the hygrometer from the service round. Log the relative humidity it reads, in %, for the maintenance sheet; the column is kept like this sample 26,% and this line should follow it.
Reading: 85,%
